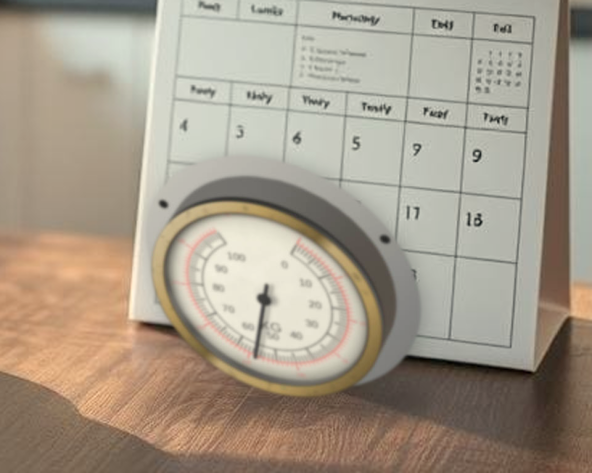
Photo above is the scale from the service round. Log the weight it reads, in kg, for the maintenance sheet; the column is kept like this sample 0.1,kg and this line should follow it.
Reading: 55,kg
